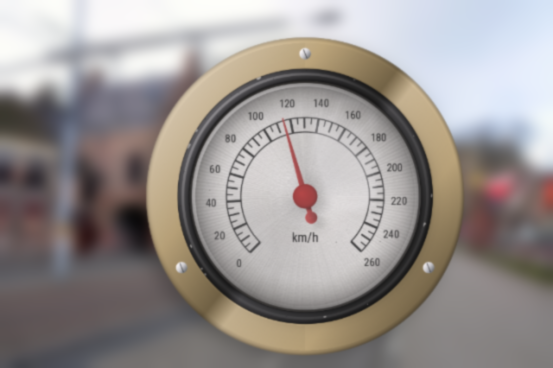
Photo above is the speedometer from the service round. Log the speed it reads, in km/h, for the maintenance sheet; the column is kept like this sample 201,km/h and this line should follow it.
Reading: 115,km/h
